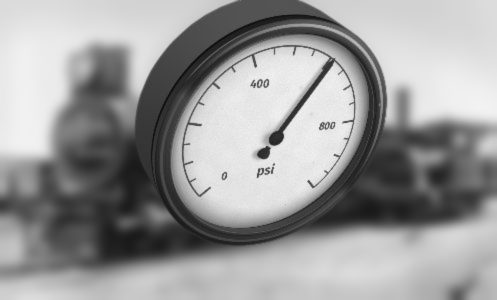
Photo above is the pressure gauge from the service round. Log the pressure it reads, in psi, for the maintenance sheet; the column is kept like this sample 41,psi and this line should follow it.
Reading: 600,psi
